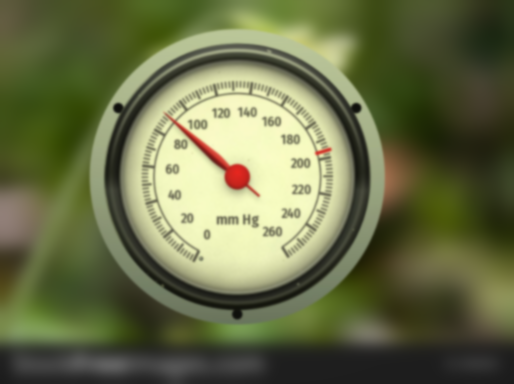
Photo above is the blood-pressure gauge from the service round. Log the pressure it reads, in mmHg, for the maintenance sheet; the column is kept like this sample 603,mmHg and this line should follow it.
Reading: 90,mmHg
